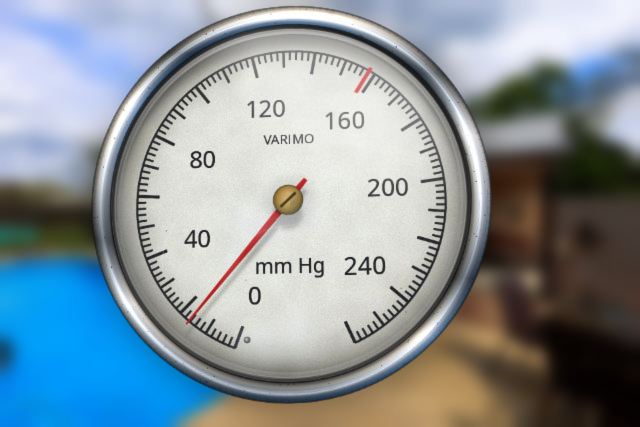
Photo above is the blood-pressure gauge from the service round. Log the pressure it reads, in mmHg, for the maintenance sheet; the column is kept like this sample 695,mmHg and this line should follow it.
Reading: 16,mmHg
